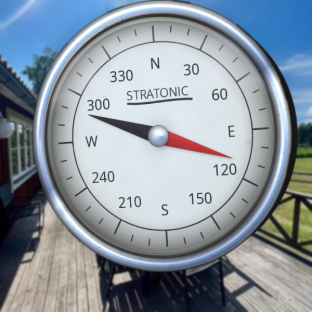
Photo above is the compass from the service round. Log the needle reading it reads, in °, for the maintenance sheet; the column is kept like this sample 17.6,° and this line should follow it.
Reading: 110,°
